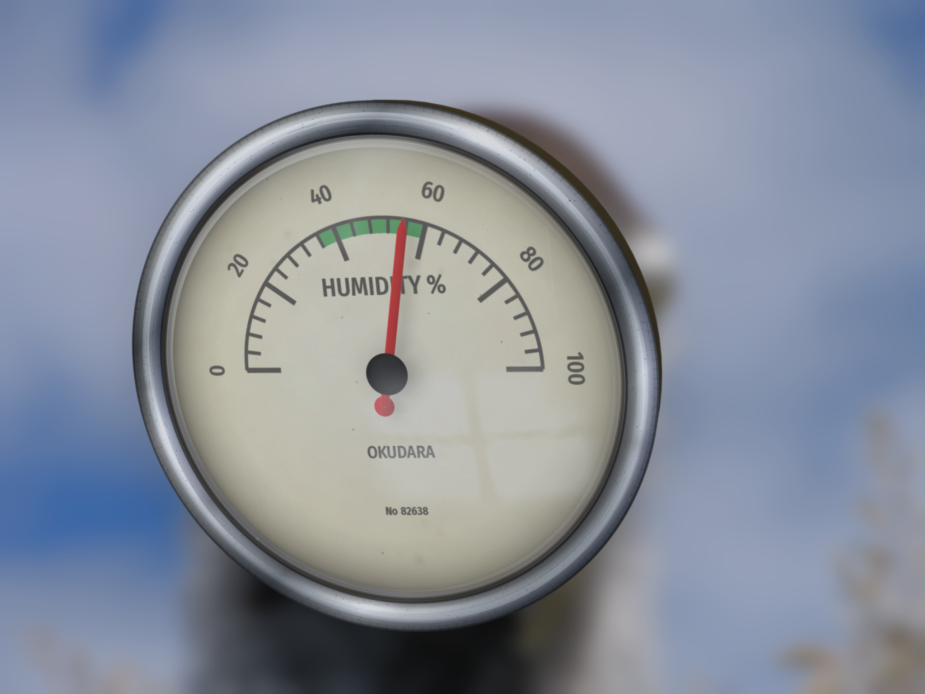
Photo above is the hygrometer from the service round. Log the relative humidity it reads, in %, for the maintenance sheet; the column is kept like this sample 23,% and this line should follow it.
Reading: 56,%
